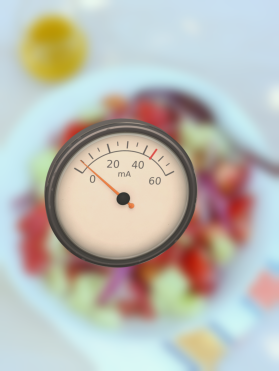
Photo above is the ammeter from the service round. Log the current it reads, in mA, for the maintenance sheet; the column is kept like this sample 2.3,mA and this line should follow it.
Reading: 5,mA
